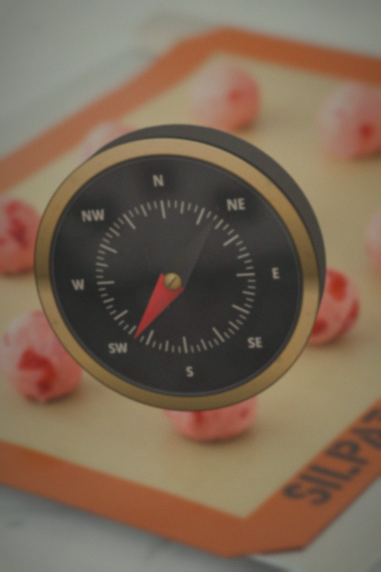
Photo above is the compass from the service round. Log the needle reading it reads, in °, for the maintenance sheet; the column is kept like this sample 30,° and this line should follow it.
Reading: 220,°
